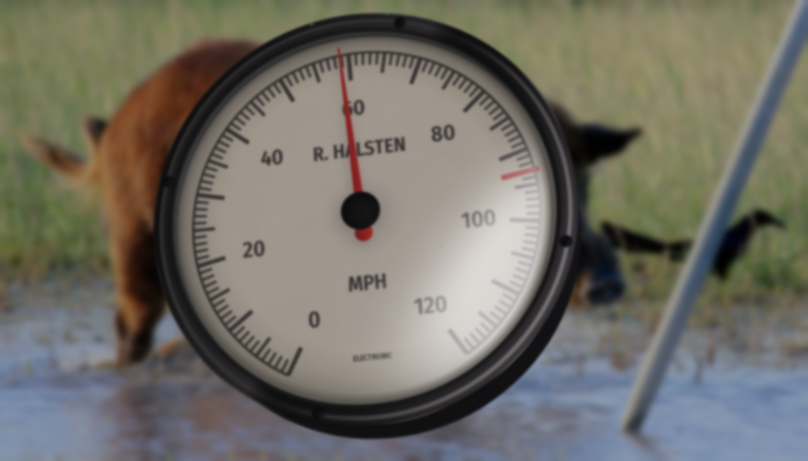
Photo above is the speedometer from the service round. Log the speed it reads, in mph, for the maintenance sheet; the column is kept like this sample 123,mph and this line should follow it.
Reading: 59,mph
